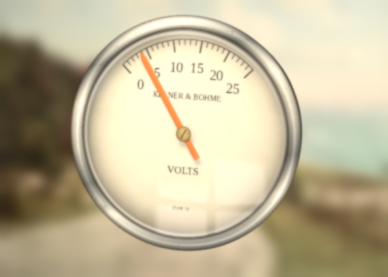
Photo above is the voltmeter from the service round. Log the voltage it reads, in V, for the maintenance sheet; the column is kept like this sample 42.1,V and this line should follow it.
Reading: 4,V
